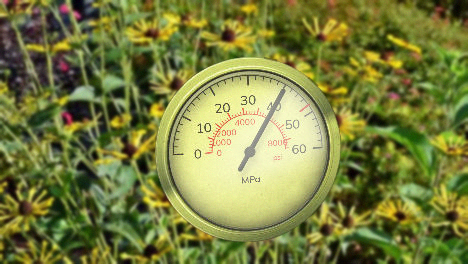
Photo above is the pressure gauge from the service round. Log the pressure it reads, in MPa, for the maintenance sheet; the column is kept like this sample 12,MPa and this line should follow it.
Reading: 40,MPa
